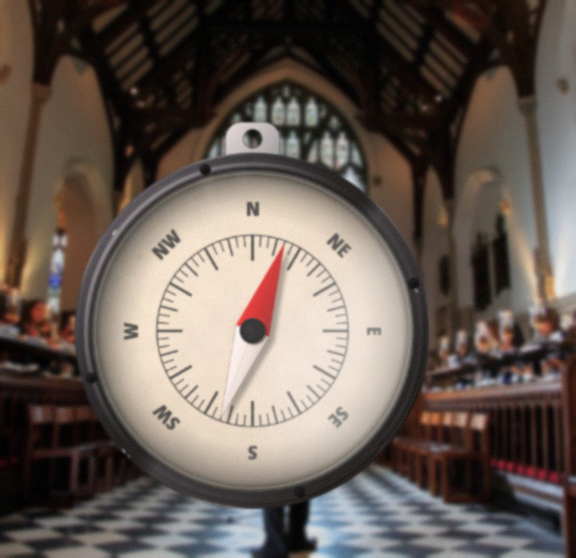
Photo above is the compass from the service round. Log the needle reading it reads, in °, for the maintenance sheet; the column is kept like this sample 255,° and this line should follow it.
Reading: 20,°
